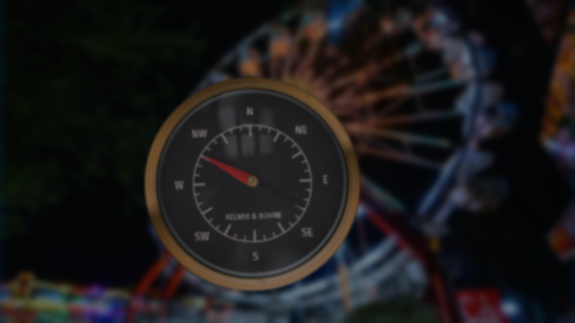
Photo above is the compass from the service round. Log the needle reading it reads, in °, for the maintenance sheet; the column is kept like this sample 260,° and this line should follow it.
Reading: 300,°
